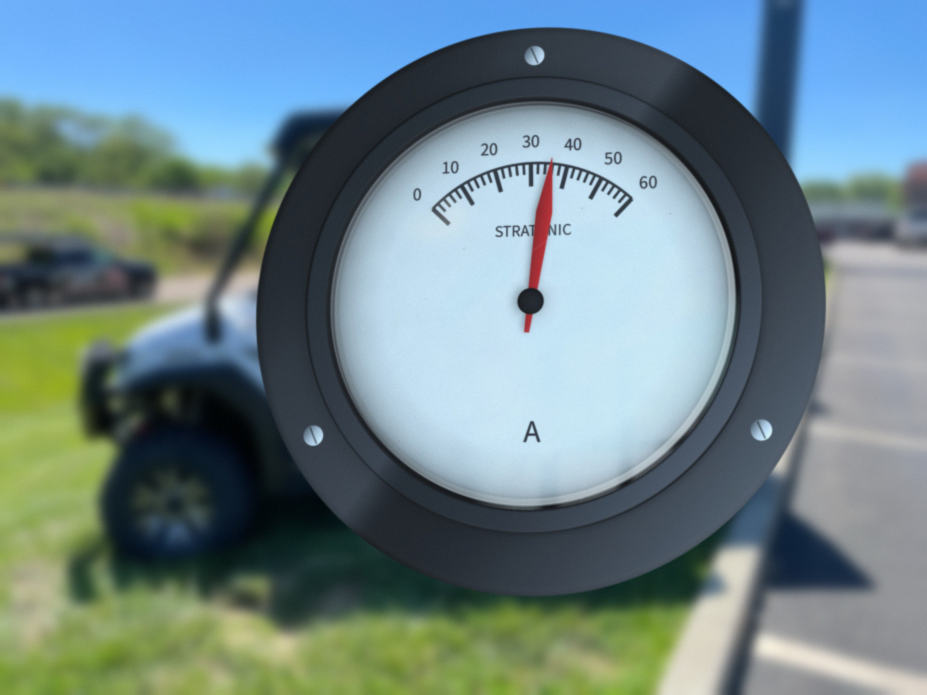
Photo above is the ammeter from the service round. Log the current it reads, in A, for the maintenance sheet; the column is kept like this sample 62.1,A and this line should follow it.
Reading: 36,A
